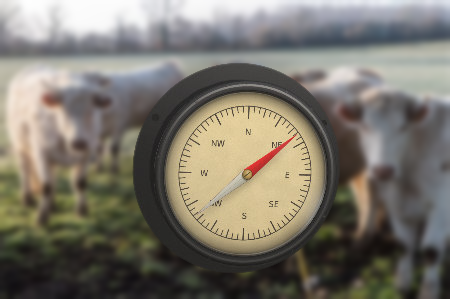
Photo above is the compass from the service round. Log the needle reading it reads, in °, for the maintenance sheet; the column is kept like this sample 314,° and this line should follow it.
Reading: 50,°
